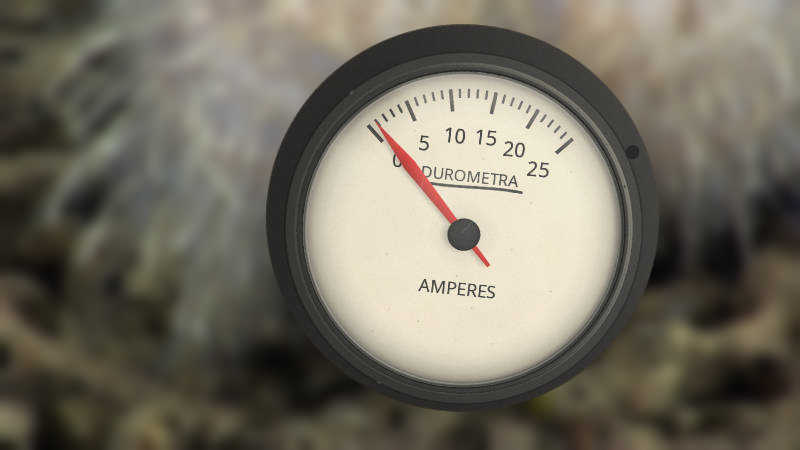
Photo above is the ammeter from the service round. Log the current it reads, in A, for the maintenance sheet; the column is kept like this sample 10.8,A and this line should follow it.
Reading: 1,A
